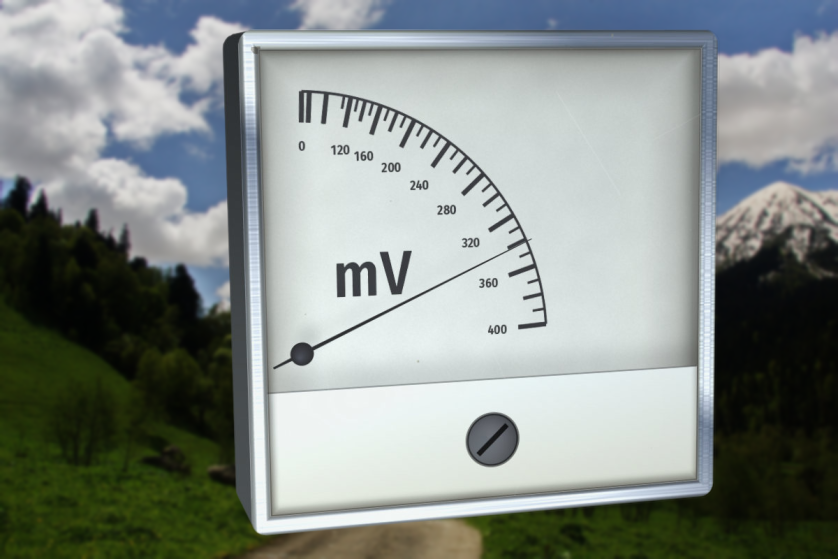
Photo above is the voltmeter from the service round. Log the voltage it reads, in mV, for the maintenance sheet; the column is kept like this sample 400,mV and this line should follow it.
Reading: 340,mV
